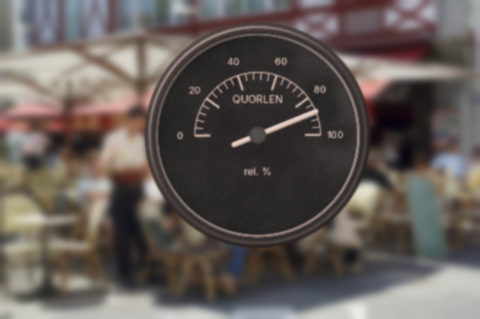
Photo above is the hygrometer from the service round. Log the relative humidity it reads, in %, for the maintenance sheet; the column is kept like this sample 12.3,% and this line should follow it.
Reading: 88,%
